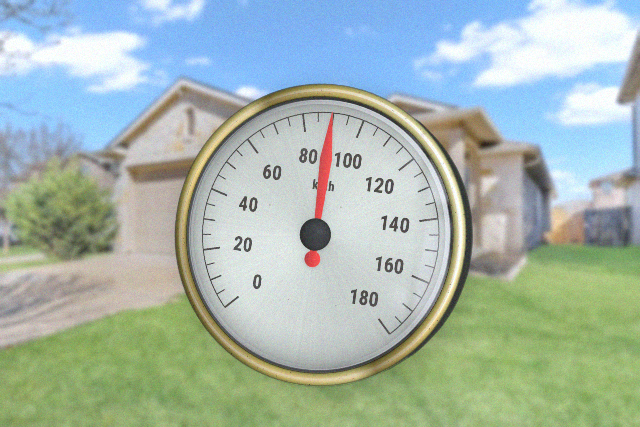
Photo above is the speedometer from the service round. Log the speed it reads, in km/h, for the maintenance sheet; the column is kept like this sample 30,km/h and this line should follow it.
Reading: 90,km/h
